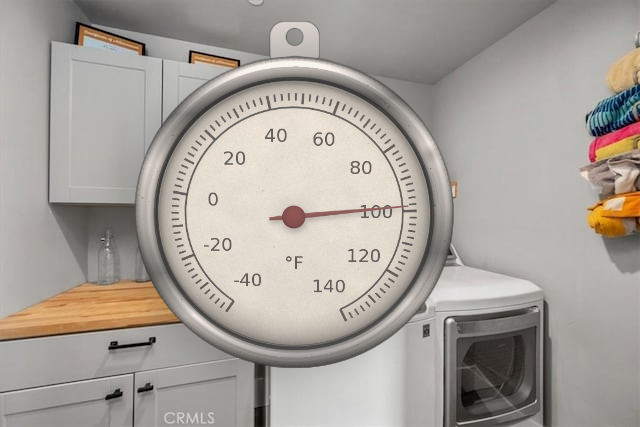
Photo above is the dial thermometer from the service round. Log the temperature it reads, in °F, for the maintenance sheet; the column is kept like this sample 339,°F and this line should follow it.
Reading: 98,°F
